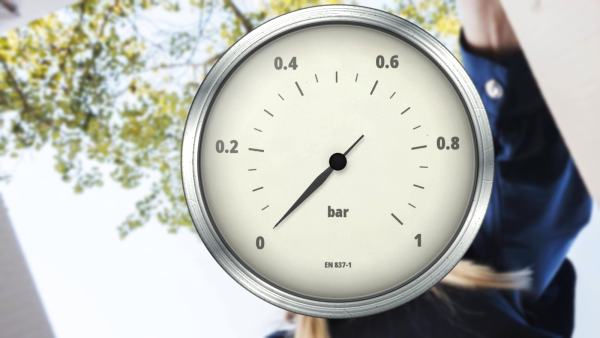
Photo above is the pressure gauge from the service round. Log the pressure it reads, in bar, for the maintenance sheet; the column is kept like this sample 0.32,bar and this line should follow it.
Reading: 0,bar
